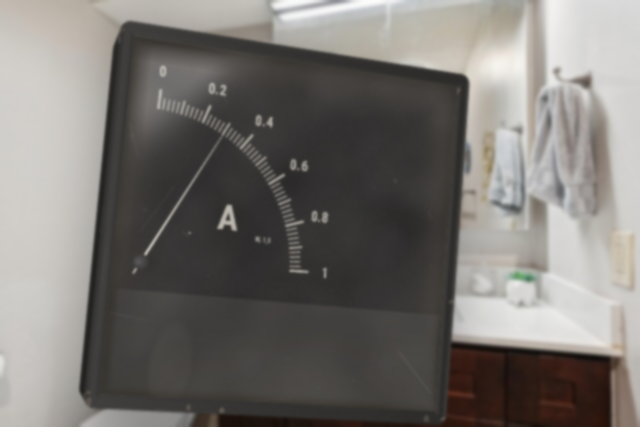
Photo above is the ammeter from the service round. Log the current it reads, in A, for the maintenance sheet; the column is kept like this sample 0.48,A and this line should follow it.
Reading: 0.3,A
